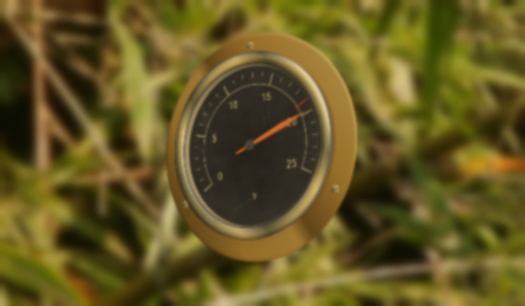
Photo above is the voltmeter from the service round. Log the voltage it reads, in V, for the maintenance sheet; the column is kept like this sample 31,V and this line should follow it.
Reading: 20,V
